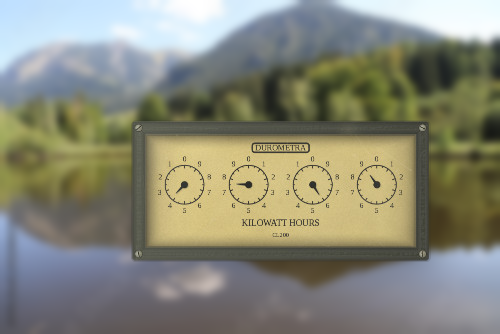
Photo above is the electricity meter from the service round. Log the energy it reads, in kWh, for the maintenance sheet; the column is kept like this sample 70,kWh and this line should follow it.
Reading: 3759,kWh
